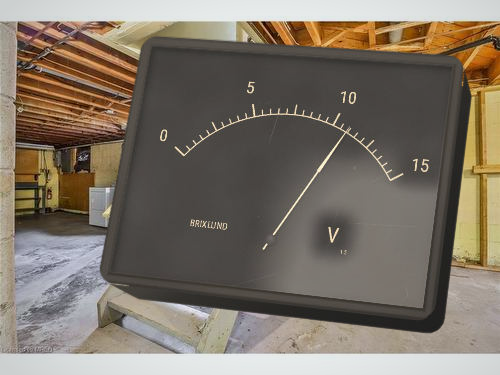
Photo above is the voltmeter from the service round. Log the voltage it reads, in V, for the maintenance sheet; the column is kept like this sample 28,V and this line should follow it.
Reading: 11,V
